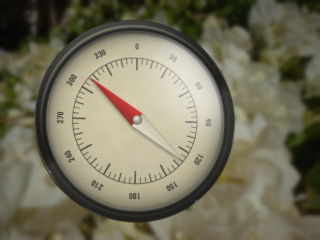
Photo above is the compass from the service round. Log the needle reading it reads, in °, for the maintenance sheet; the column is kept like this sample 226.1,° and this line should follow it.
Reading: 310,°
